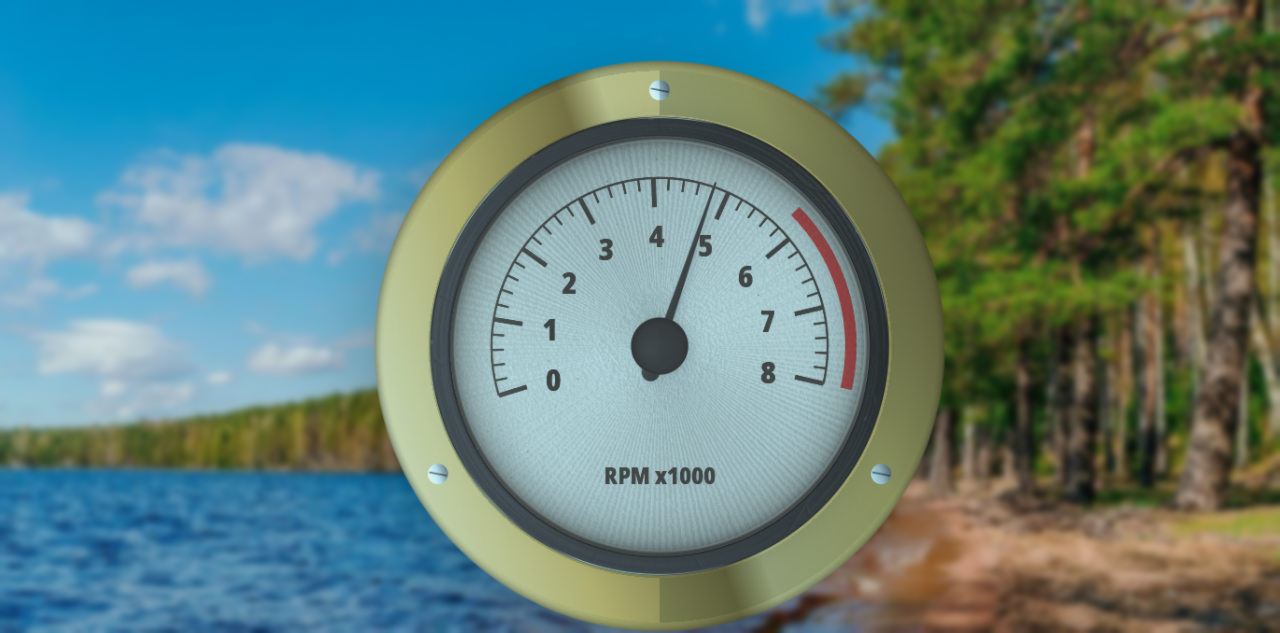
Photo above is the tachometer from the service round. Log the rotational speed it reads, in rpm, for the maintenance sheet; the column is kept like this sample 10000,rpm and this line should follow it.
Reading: 4800,rpm
